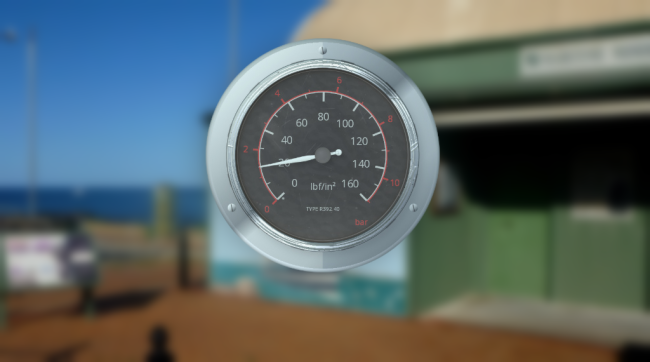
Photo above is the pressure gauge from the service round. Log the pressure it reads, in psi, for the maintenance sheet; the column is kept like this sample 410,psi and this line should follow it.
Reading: 20,psi
